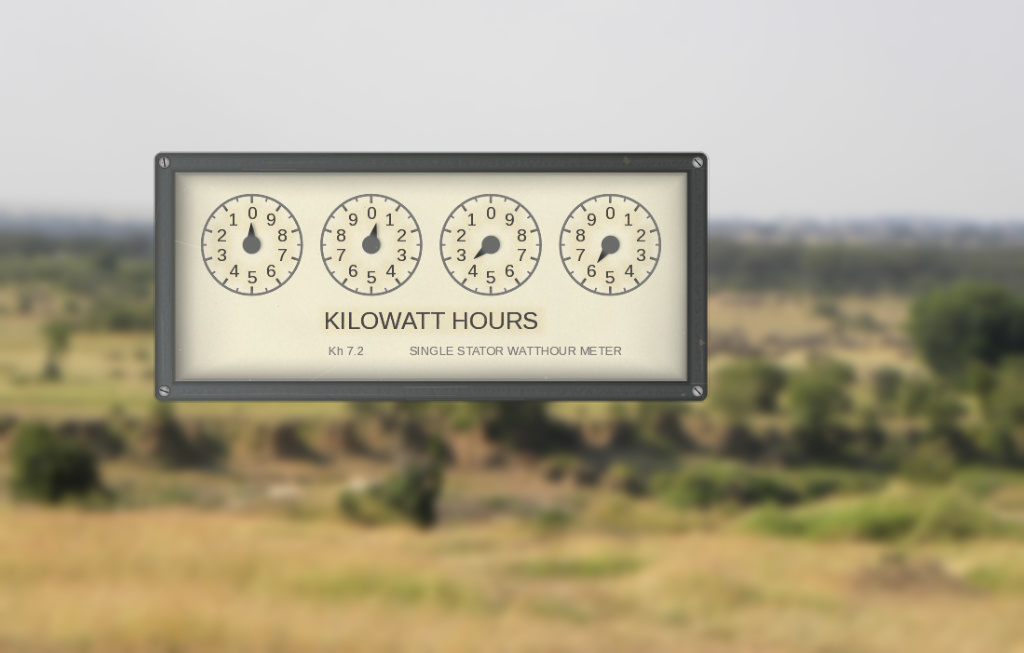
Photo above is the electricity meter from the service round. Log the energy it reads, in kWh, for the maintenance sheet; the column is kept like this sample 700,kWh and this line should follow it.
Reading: 36,kWh
